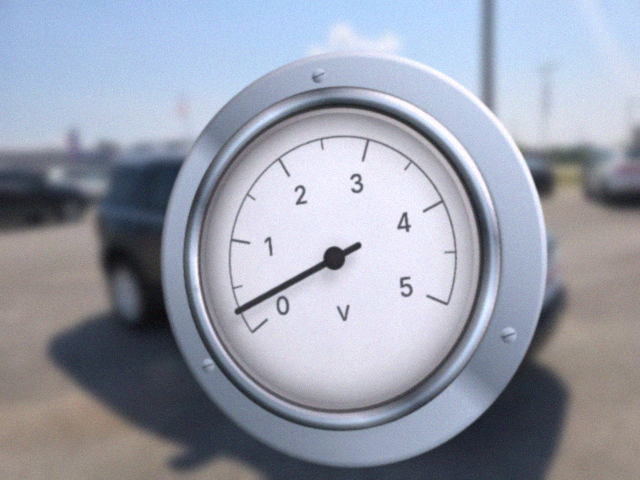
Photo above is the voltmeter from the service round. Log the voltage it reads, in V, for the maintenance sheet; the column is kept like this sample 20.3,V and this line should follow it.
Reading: 0.25,V
